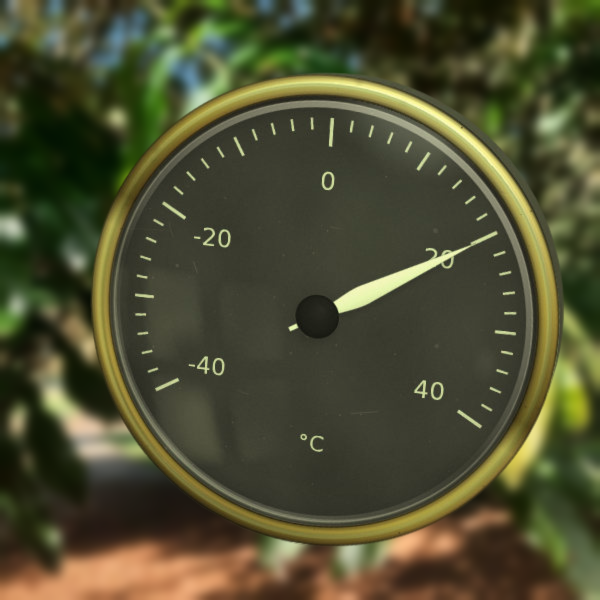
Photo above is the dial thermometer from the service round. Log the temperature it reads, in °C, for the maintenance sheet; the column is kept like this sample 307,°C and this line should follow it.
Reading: 20,°C
